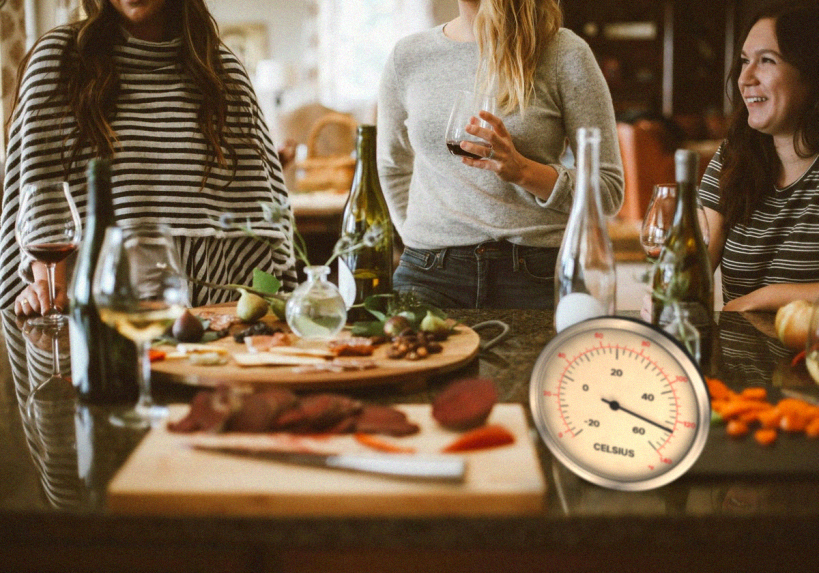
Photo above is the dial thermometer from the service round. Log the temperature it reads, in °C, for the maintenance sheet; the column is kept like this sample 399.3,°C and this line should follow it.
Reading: 52,°C
